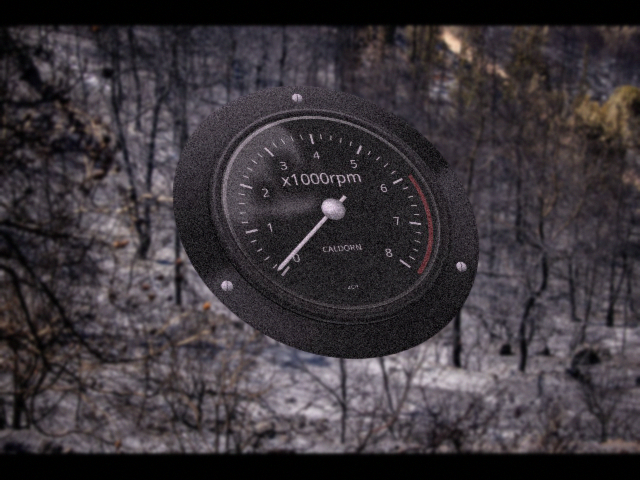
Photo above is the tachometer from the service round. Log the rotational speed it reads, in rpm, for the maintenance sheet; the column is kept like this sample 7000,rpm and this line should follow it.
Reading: 100,rpm
